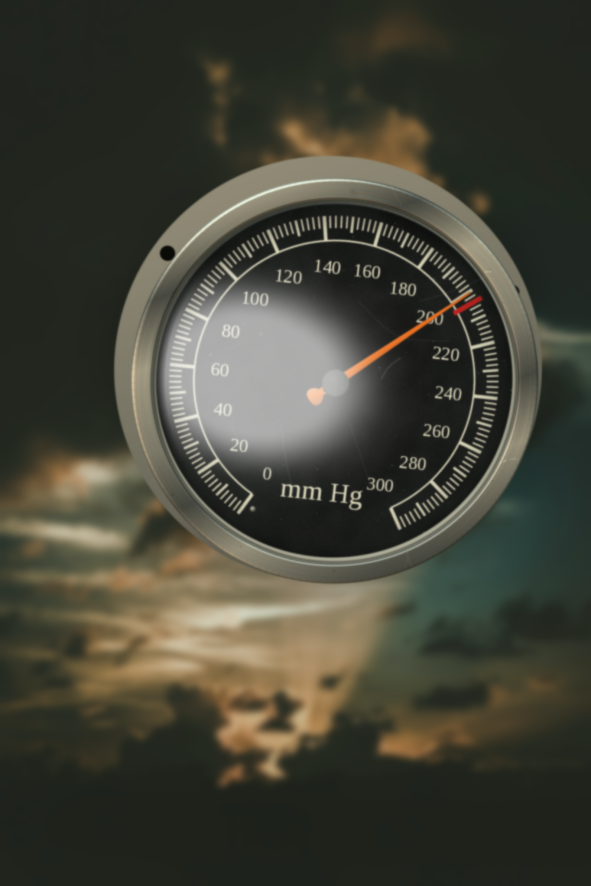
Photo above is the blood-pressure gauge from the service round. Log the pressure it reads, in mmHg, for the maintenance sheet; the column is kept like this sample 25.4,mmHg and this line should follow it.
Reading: 200,mmHg
